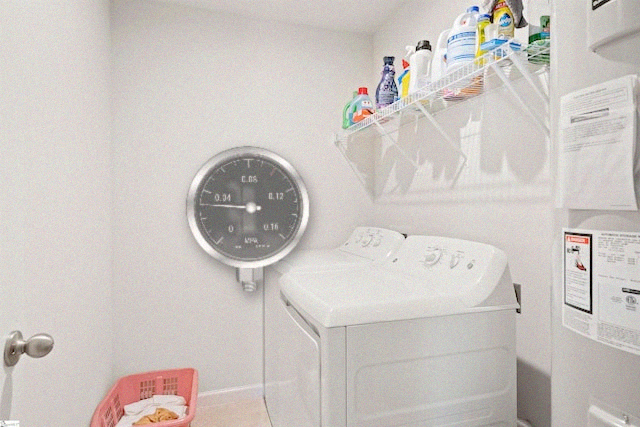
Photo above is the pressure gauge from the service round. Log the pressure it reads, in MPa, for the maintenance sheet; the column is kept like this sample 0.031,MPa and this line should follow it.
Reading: 0.03,MPa
